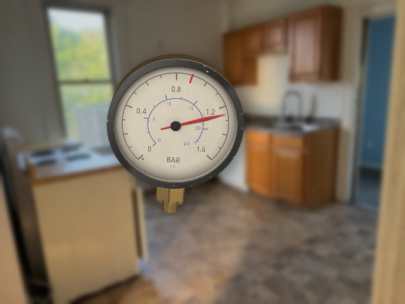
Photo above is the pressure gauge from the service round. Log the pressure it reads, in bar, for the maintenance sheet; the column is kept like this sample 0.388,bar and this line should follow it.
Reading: 1.25,bar
